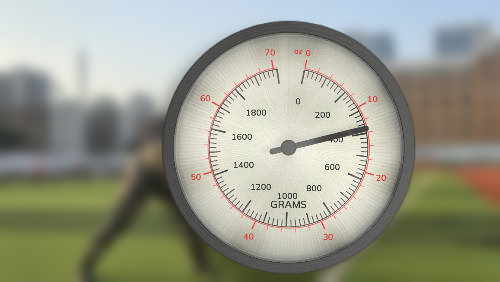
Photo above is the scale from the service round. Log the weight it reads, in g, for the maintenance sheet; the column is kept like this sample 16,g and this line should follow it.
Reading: 380,g
